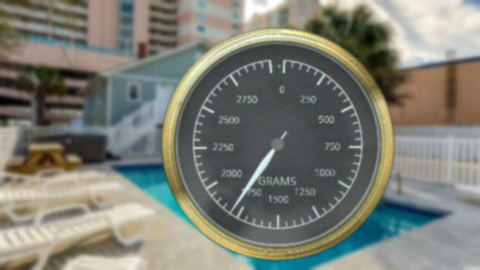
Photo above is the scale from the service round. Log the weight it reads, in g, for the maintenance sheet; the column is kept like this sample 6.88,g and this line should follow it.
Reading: 1800,g
